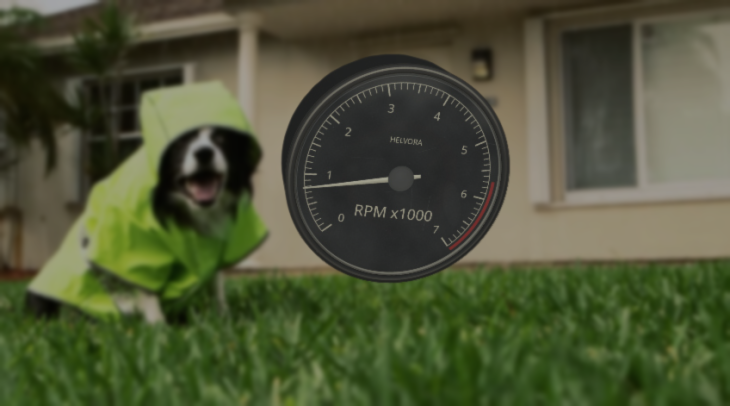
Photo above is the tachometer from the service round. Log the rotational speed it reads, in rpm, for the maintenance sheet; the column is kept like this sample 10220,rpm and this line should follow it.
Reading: 800,rpm
